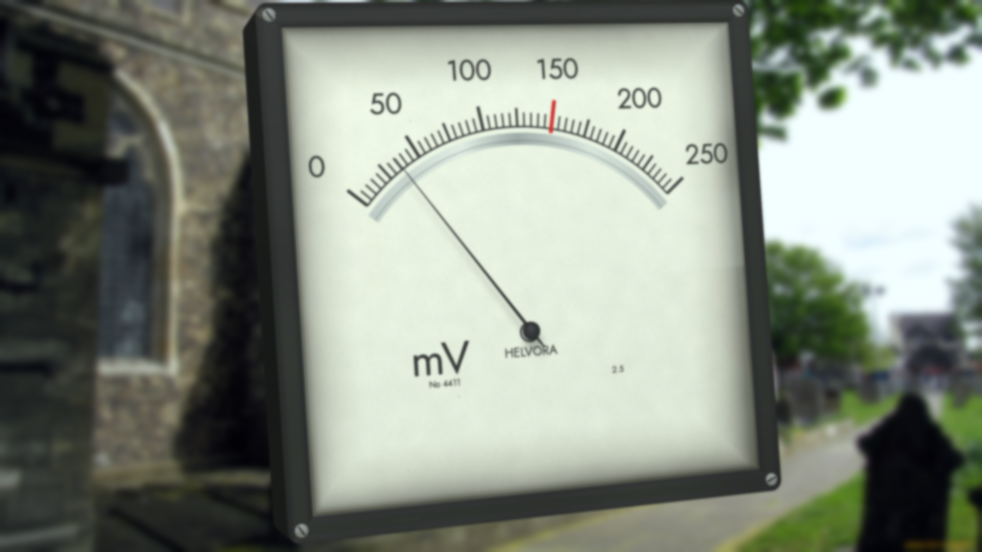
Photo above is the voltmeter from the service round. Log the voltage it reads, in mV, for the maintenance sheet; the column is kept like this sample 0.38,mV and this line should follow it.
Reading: 35,mV
